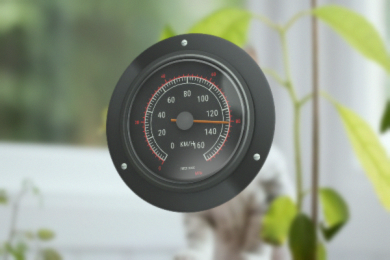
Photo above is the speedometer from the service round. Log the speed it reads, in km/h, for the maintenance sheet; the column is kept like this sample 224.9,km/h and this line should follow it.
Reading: 130,km/h
